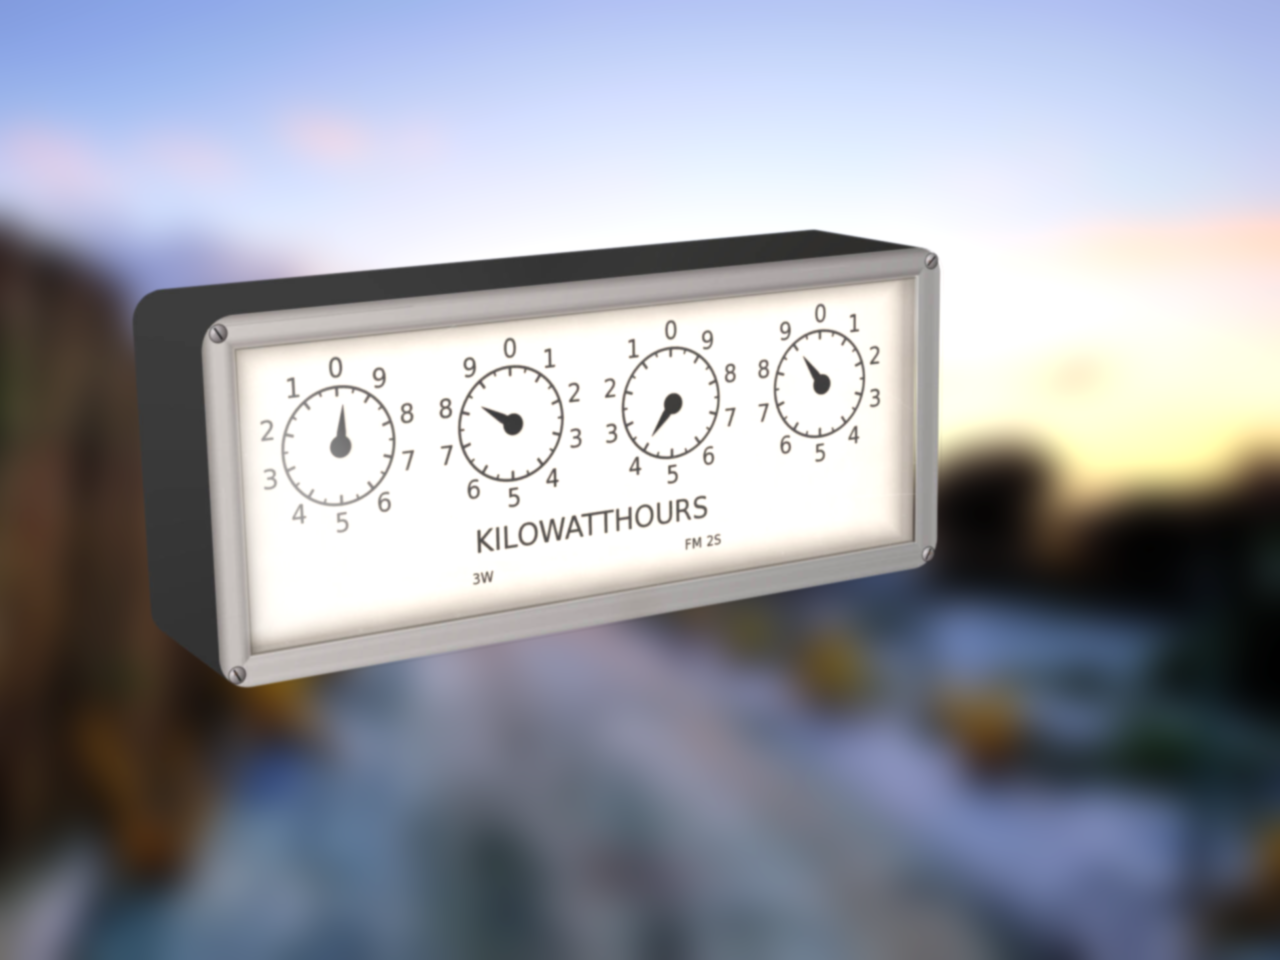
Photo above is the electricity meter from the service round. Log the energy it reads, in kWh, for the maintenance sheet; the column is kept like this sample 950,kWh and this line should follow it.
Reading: 9839,kWh
